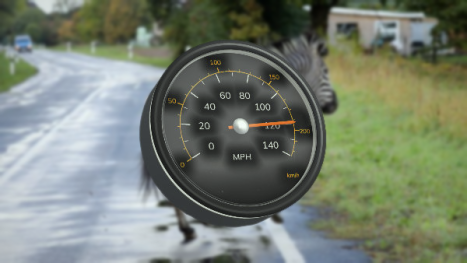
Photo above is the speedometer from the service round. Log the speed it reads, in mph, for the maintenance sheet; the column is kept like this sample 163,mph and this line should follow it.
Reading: 120,mph
